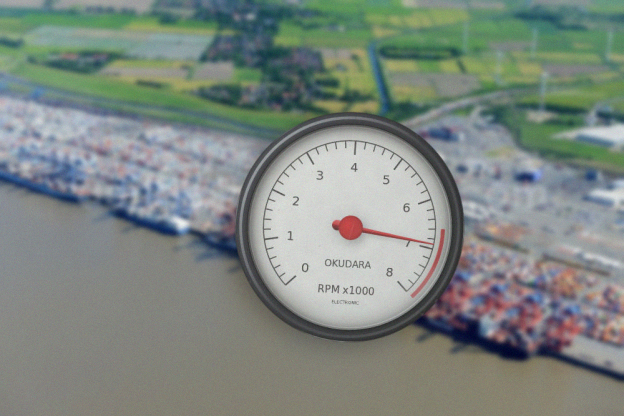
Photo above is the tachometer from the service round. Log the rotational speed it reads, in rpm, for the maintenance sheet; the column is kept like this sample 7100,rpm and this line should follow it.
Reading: 6900,rpm
